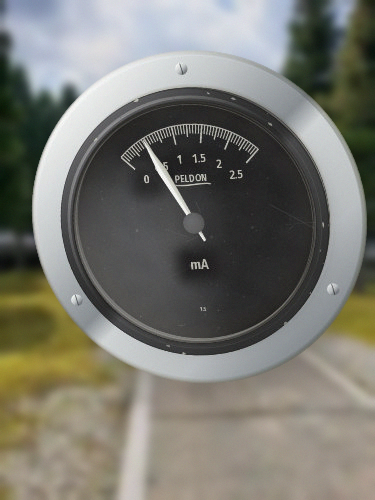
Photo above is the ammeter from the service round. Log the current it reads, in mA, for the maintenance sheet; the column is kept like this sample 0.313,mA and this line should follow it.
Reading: 0.5,mA
